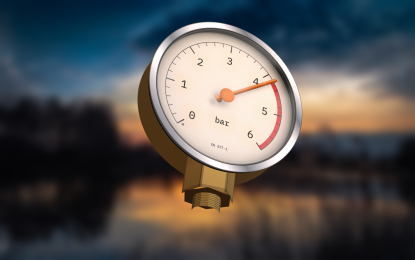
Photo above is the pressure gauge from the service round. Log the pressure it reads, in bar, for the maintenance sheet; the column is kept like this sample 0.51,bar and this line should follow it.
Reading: 4.2,bar
